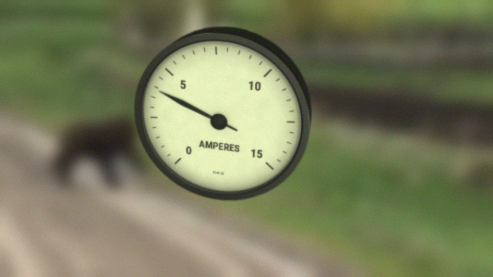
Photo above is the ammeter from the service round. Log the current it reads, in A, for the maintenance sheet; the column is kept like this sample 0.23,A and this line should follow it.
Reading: 4,A
